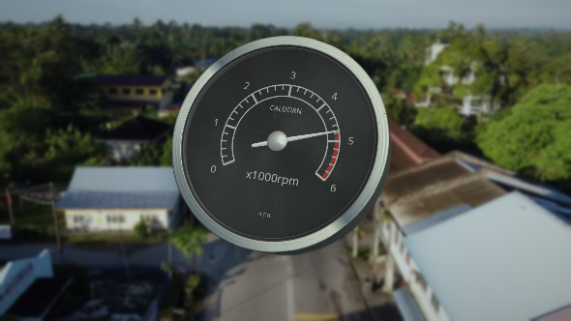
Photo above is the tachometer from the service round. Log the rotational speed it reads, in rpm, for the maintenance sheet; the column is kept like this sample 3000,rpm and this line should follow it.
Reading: 4800,rpm
